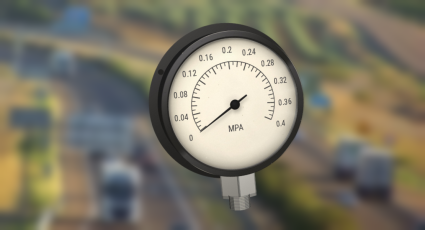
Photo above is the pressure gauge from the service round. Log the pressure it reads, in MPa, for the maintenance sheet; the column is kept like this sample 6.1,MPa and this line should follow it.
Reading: 0,MPa
